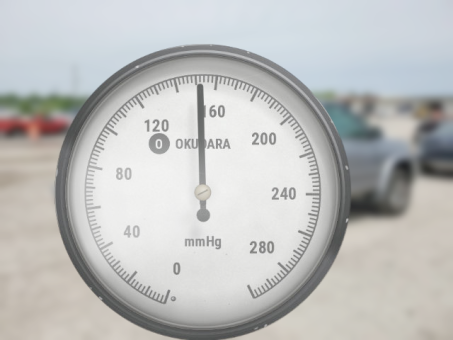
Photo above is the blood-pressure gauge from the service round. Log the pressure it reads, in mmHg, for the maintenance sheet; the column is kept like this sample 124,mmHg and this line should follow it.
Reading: 152,mmHg
